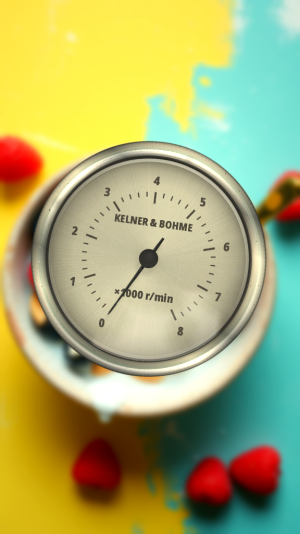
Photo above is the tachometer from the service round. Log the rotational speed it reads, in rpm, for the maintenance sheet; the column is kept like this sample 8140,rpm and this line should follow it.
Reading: 0,rpm
